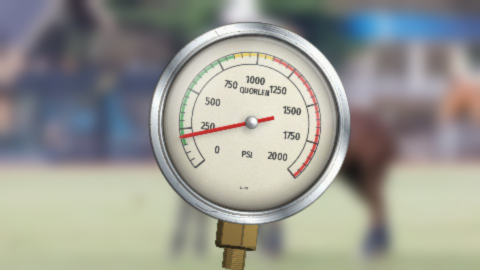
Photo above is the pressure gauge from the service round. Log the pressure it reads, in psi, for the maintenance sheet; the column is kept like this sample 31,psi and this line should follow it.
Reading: 200,psi
